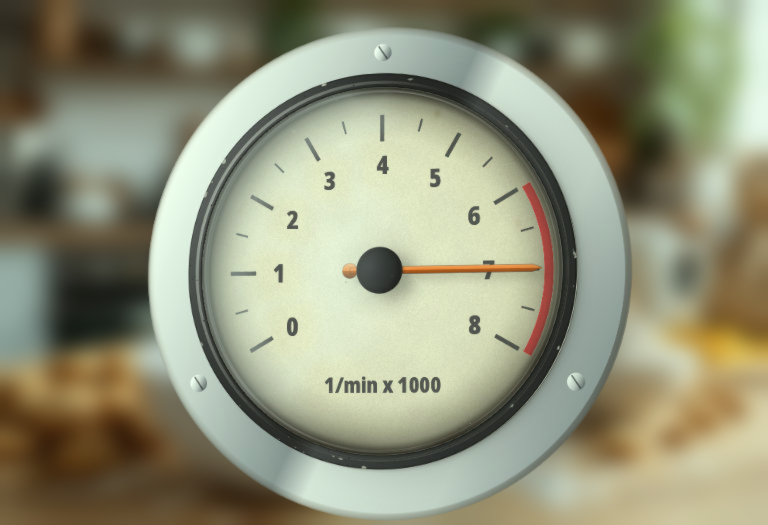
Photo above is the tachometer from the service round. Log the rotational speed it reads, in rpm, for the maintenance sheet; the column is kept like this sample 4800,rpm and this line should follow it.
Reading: 7000,rpm
